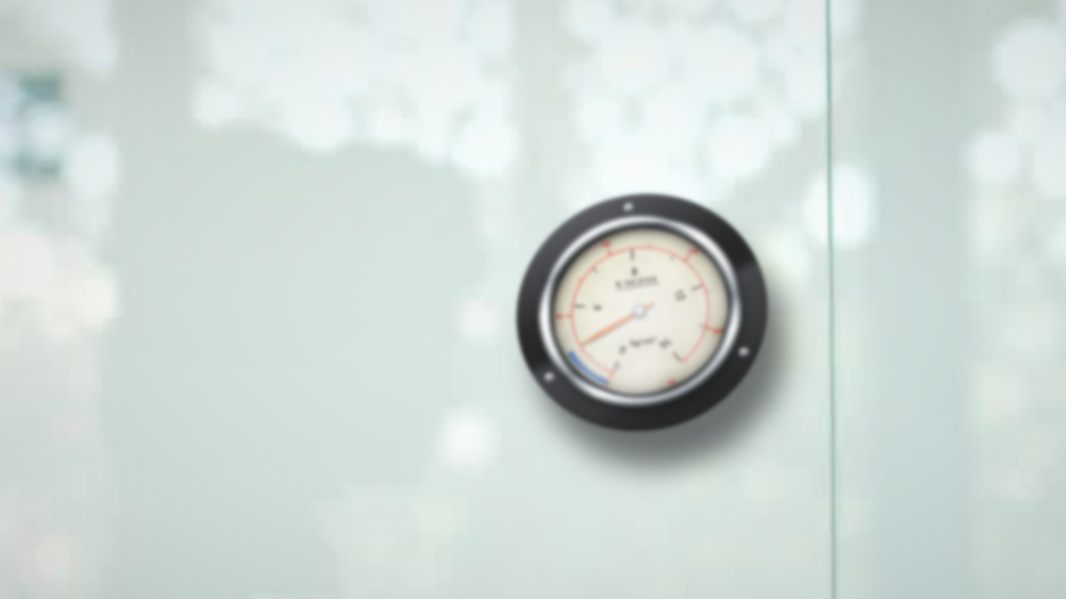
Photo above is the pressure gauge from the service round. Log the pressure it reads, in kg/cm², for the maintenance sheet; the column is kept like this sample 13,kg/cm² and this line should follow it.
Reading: 2,kg/cm²
